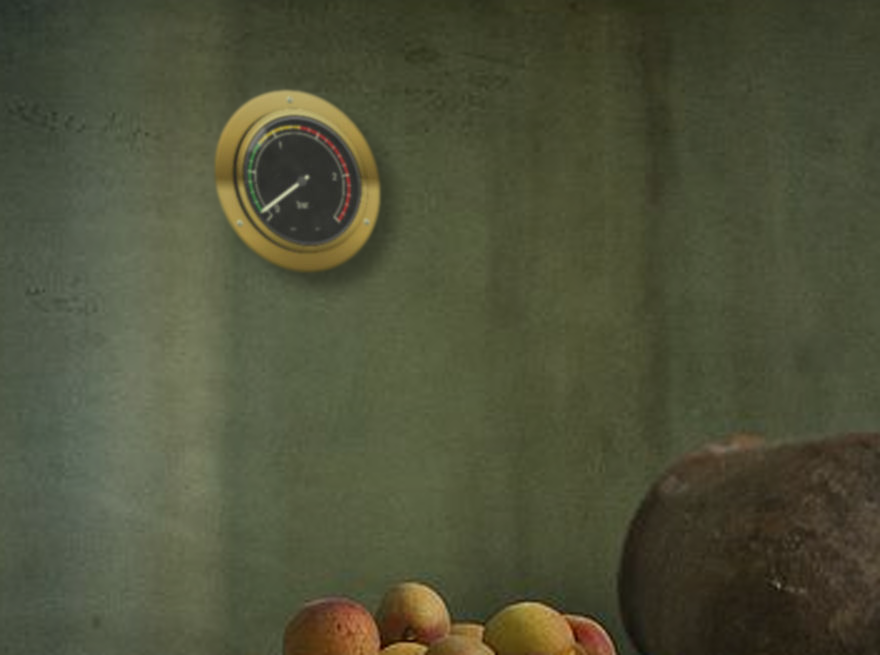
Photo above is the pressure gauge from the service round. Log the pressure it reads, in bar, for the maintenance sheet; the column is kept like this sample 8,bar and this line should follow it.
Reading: 0.1,bar
